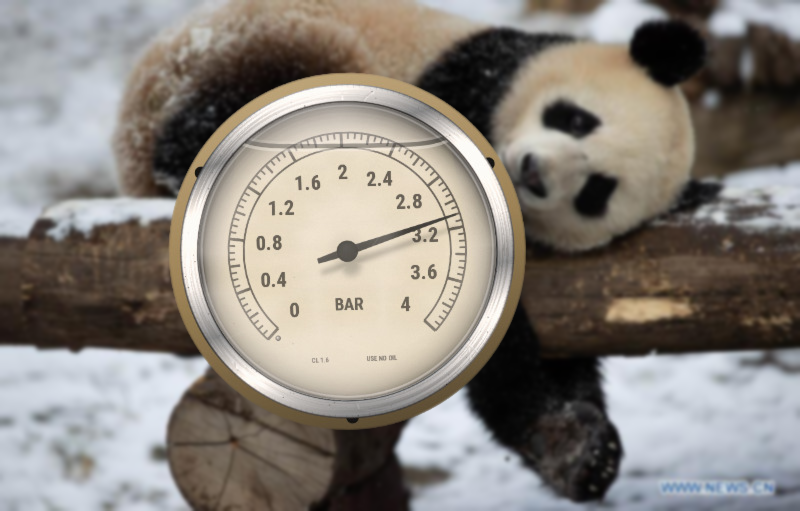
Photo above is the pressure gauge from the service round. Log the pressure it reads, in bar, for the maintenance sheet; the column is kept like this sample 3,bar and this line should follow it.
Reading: 3.1,bar
